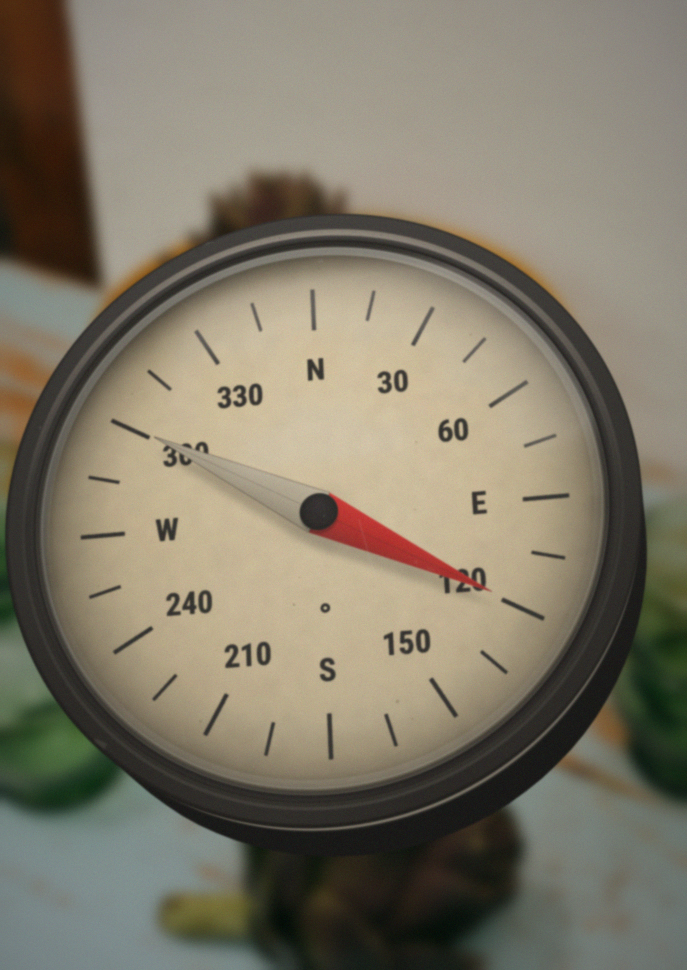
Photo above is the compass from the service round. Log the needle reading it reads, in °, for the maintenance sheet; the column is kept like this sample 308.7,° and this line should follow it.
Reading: 120,°
